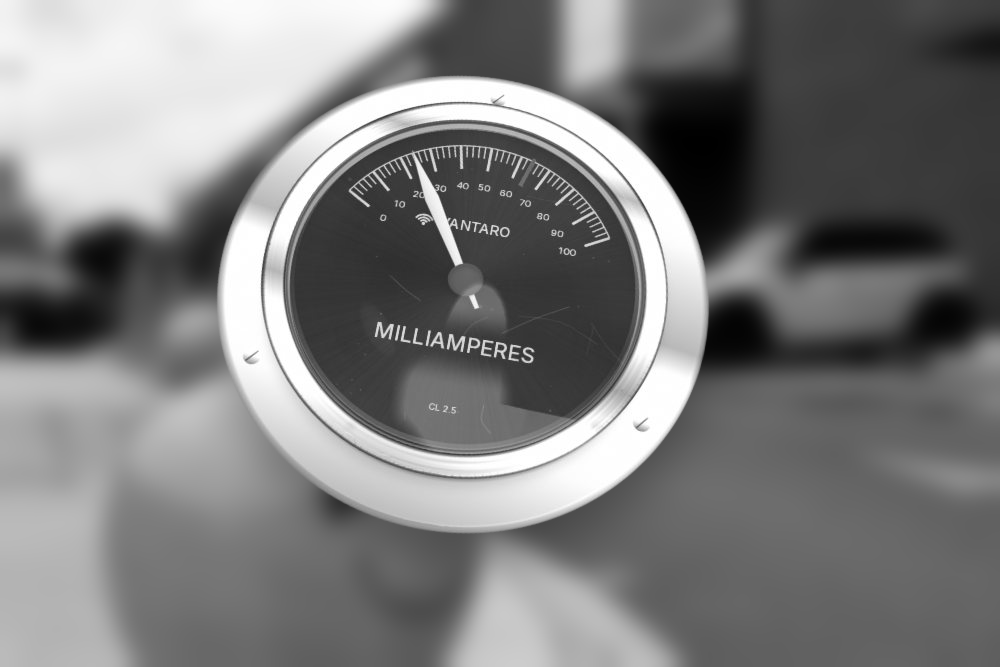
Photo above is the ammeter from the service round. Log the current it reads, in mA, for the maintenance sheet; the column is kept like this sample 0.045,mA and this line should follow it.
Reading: 24,mA
